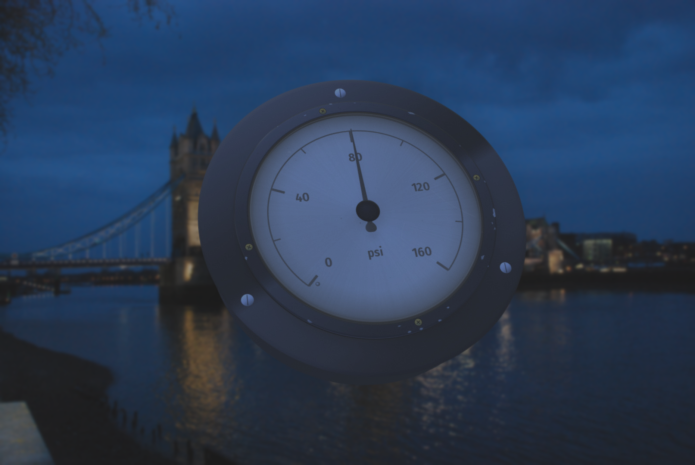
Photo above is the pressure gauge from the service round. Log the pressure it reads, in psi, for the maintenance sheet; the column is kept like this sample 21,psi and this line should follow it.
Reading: 80,psi
